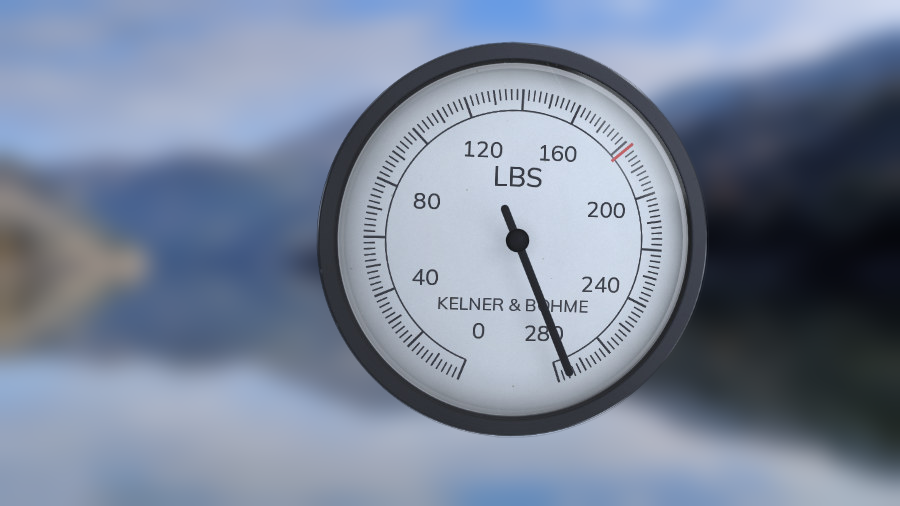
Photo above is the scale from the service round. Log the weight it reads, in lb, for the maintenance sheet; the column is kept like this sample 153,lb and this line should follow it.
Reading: 276,lb
